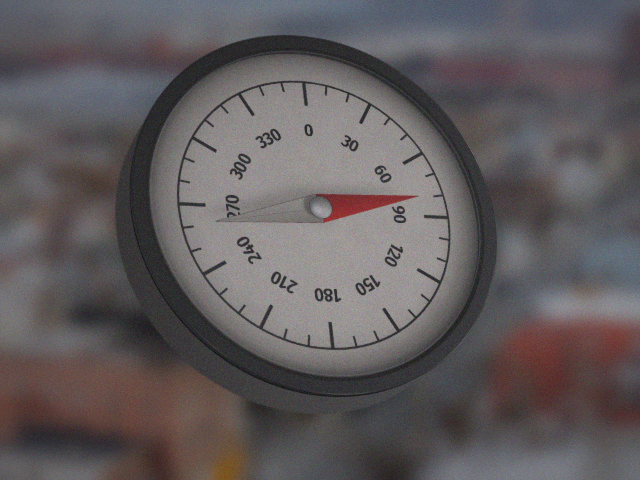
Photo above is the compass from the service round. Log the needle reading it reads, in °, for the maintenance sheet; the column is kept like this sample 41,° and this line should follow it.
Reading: 80,°
